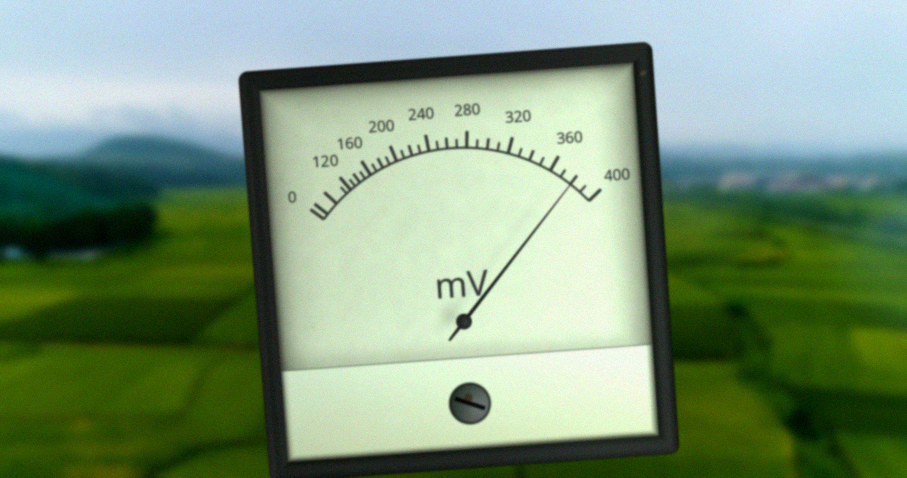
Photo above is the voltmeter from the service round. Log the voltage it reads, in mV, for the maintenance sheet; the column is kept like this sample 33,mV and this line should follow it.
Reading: 380,mV
